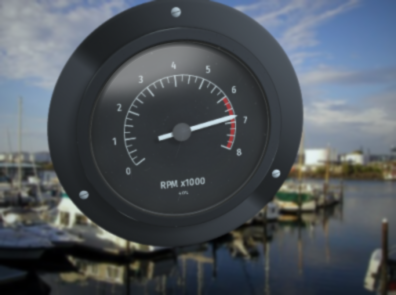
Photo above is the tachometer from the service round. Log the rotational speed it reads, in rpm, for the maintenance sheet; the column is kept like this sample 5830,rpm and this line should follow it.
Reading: 6750,rpm
